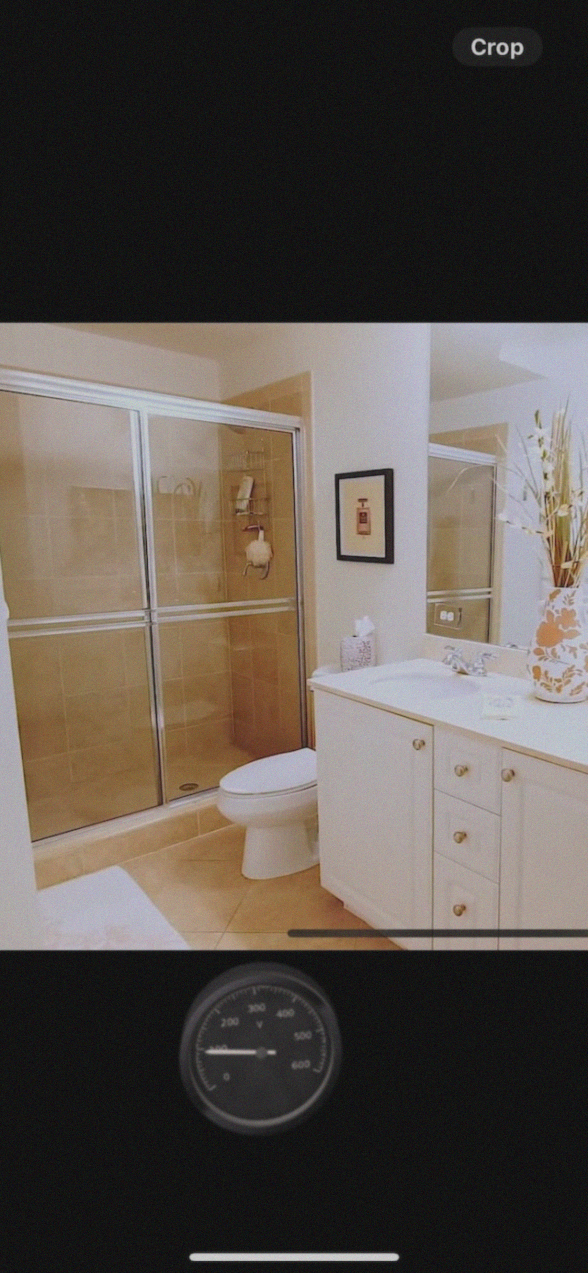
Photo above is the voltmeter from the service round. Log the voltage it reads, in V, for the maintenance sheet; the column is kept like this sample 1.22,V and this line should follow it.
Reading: 100,V
